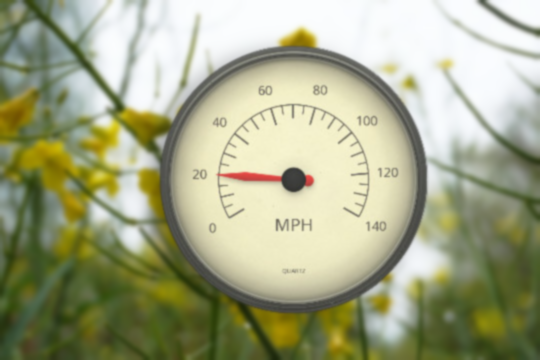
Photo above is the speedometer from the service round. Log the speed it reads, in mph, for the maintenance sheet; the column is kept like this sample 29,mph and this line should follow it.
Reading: 20,mph
